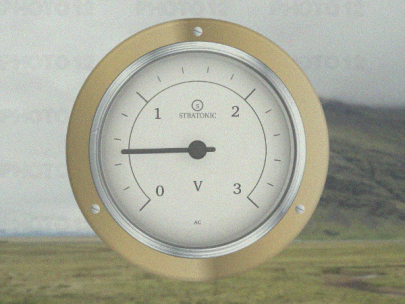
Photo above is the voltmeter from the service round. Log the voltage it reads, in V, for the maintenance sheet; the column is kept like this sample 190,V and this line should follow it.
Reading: 0.5,V
